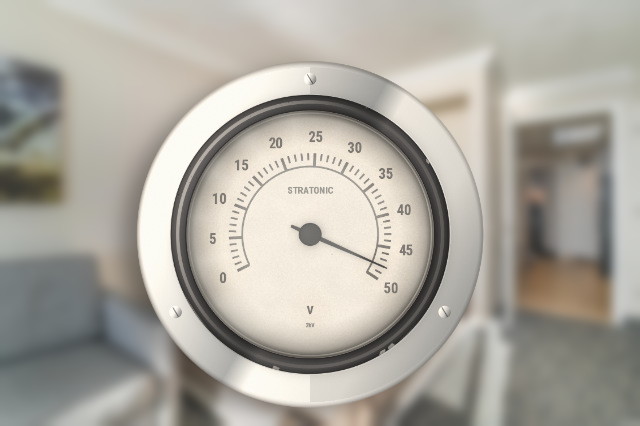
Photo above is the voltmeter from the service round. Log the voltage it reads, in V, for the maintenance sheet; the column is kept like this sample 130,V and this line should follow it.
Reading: 48,V
